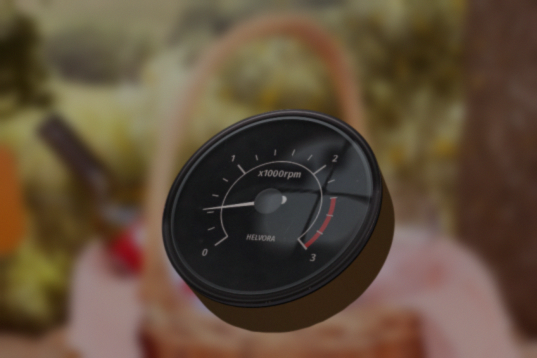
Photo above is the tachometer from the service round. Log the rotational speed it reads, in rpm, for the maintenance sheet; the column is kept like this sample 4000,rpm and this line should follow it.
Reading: 400,rpm
